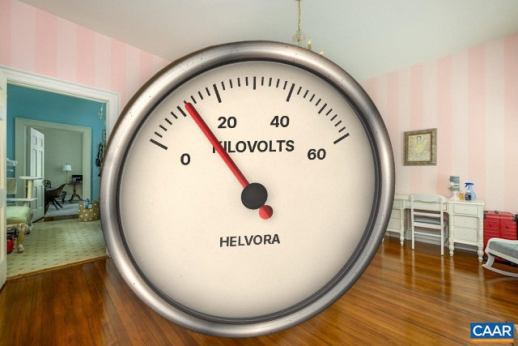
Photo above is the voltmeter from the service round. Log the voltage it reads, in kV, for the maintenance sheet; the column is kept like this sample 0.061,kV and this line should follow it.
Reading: 12,kV
